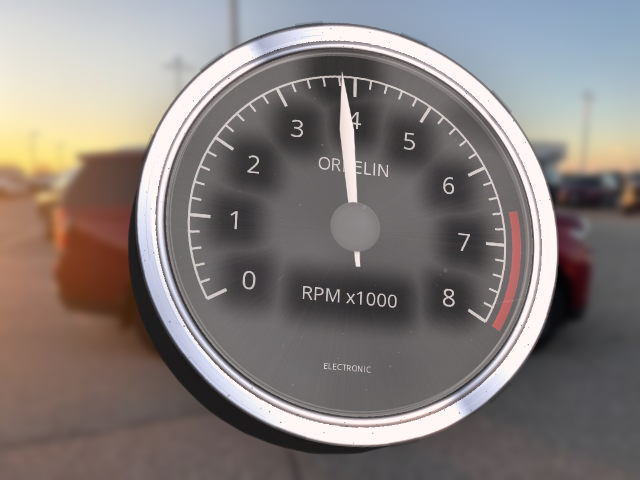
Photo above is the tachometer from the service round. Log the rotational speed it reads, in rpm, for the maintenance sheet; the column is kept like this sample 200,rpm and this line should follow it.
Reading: 3800,rpm
